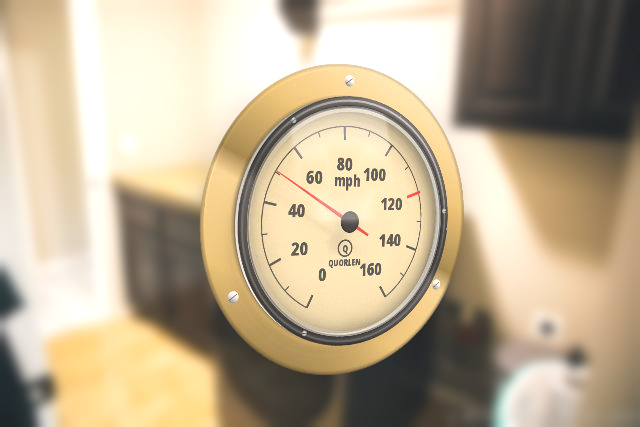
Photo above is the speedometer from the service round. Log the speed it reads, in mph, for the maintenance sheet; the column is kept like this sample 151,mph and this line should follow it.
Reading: 50,mph
